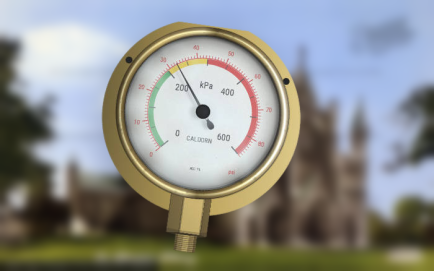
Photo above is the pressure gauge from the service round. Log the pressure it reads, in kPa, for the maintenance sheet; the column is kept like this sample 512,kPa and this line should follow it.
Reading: 225,kPa
